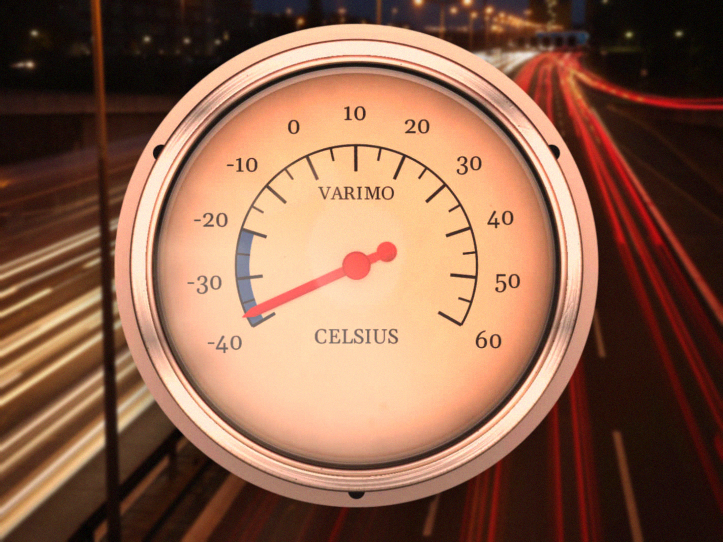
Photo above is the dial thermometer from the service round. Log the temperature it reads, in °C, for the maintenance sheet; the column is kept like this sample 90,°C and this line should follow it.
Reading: -37.5,°C
